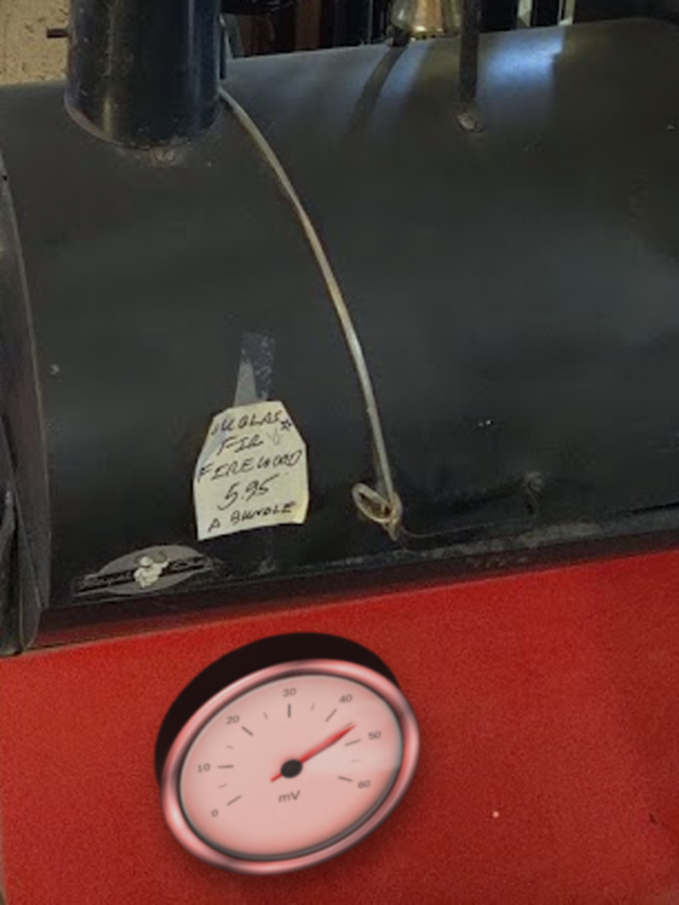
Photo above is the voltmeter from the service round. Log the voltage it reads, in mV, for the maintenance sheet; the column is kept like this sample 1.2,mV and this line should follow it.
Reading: 45,mV
